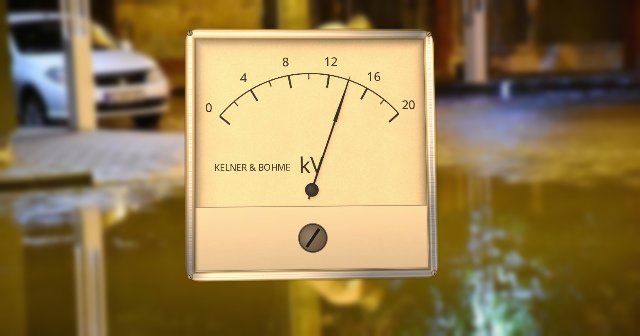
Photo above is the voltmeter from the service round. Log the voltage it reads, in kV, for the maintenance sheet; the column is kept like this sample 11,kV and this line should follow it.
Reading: 14,kV
